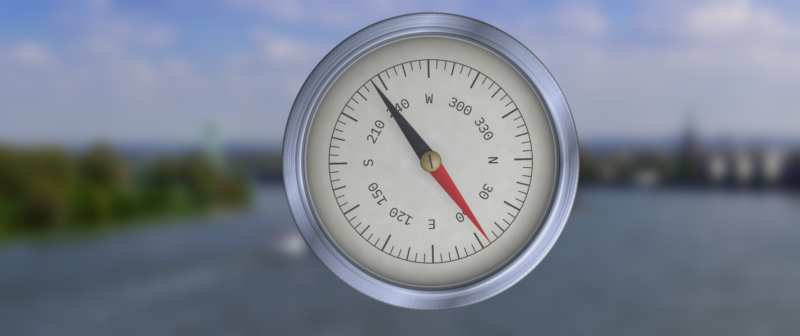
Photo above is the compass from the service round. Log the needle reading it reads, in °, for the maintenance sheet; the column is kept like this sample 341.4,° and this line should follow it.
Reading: 55,°
